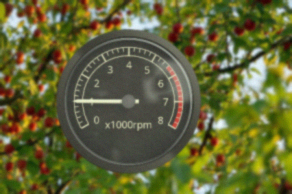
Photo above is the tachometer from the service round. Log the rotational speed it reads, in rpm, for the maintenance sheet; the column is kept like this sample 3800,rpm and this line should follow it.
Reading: 1000,rpm
